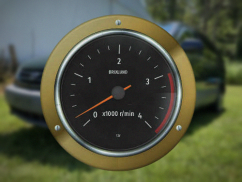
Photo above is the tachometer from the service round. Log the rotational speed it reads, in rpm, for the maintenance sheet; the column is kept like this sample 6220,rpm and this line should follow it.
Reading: 200,rpm
